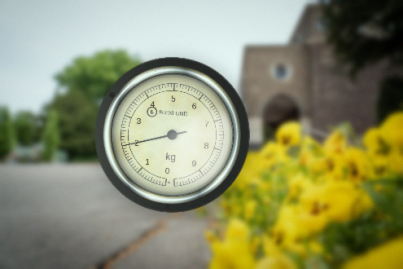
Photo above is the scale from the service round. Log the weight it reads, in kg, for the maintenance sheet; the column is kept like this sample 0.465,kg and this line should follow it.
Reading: 2,kg
